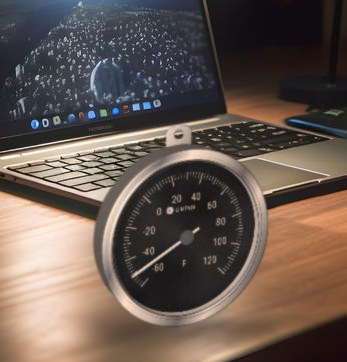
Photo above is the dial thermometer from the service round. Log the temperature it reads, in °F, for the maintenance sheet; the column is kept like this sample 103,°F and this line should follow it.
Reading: -50,°F
